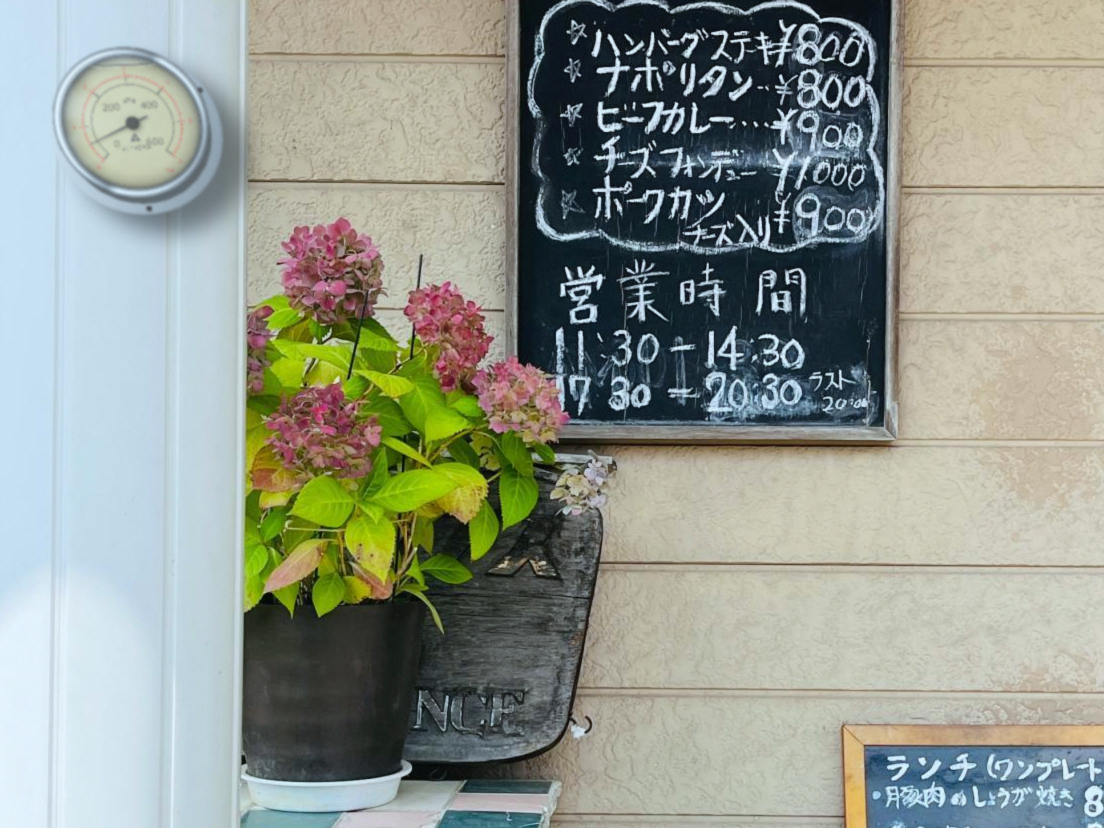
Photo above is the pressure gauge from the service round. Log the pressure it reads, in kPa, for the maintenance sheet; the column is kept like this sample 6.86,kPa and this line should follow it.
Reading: 50,kPa
